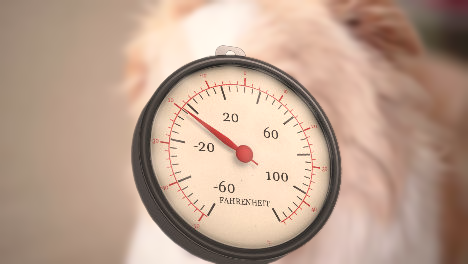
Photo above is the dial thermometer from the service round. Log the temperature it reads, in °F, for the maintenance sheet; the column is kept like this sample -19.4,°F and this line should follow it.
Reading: -4,°F
